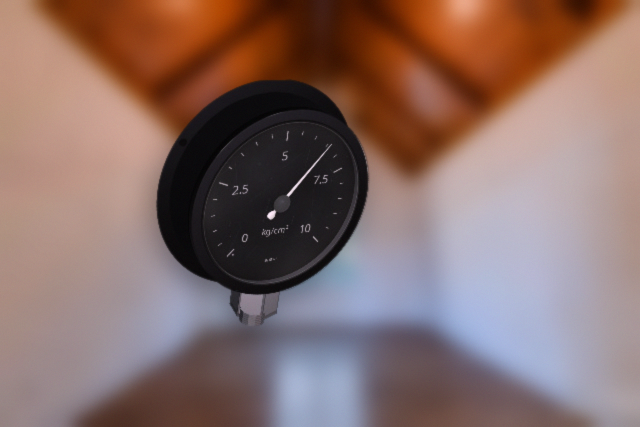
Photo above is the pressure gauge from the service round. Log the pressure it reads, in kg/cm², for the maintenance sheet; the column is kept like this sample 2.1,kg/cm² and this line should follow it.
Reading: 6.5,kg/cm²
